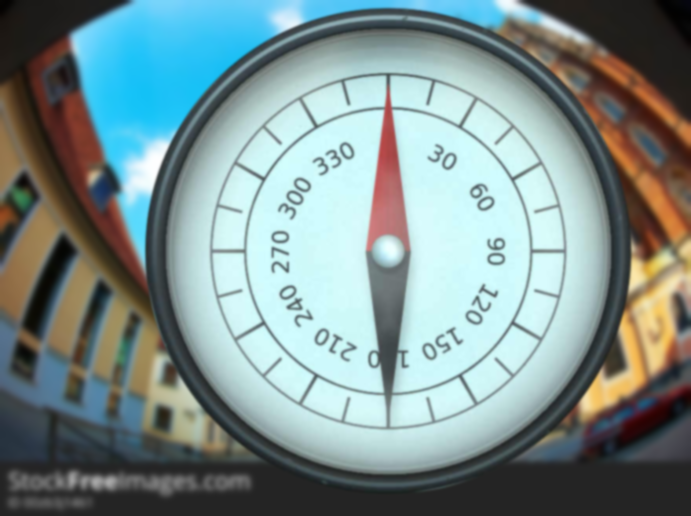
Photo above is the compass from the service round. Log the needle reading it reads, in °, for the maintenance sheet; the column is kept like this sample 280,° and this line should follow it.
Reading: 0,°
